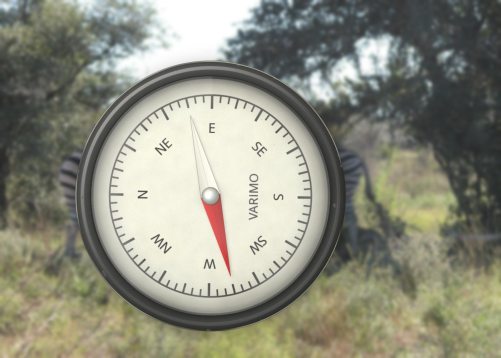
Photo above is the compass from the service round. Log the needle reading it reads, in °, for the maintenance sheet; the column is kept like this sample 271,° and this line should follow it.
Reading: 255,°
